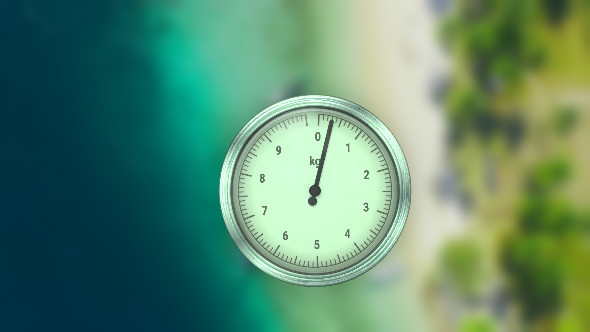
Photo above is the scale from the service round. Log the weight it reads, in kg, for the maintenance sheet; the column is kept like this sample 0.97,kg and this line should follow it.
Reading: 0.3,kg
